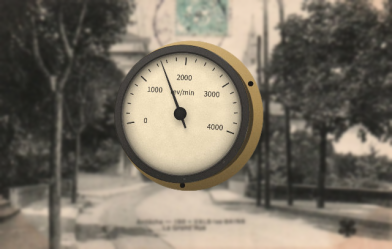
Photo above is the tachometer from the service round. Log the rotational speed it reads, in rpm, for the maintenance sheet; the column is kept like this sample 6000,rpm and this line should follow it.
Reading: 1500,rpm
